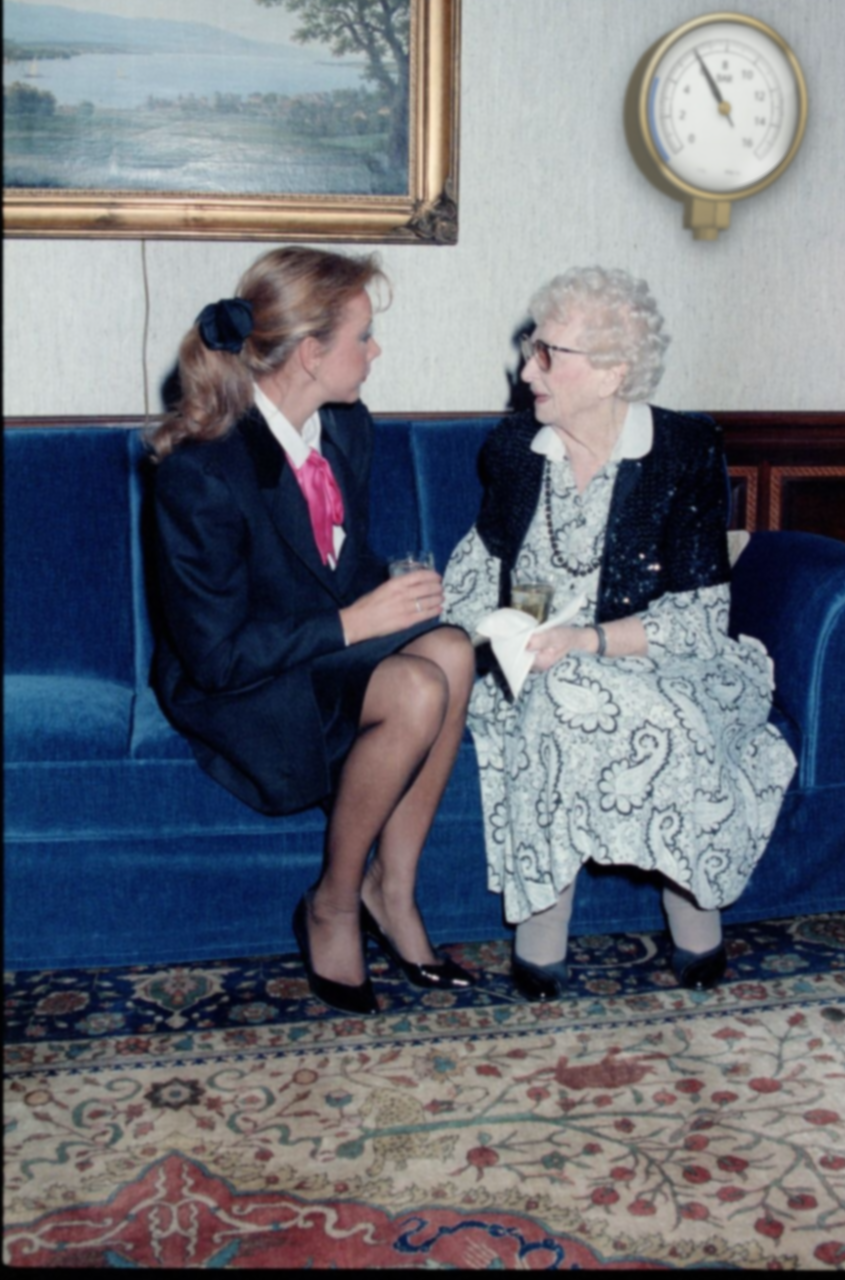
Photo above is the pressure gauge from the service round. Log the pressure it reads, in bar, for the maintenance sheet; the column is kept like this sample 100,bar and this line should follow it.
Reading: 6,bar
